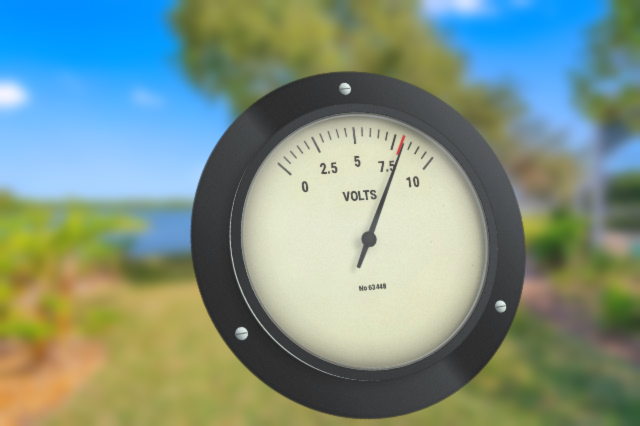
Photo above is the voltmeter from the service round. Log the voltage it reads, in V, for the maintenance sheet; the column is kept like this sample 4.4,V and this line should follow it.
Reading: 8,V
